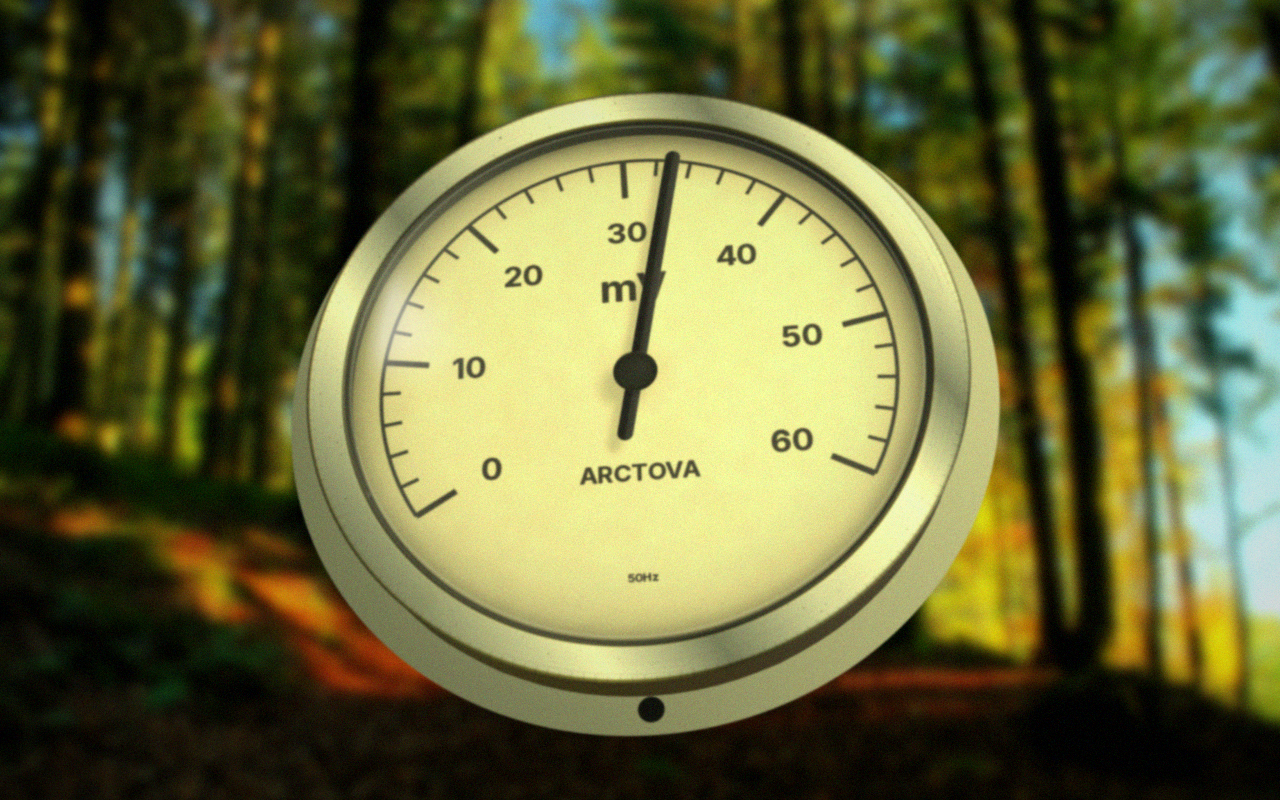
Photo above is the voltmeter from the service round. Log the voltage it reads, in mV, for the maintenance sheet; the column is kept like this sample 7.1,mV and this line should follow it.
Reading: 33,mV
